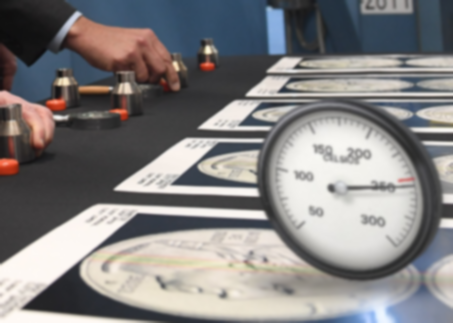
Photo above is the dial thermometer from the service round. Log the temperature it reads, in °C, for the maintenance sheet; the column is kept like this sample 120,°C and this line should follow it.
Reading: 250,°C
